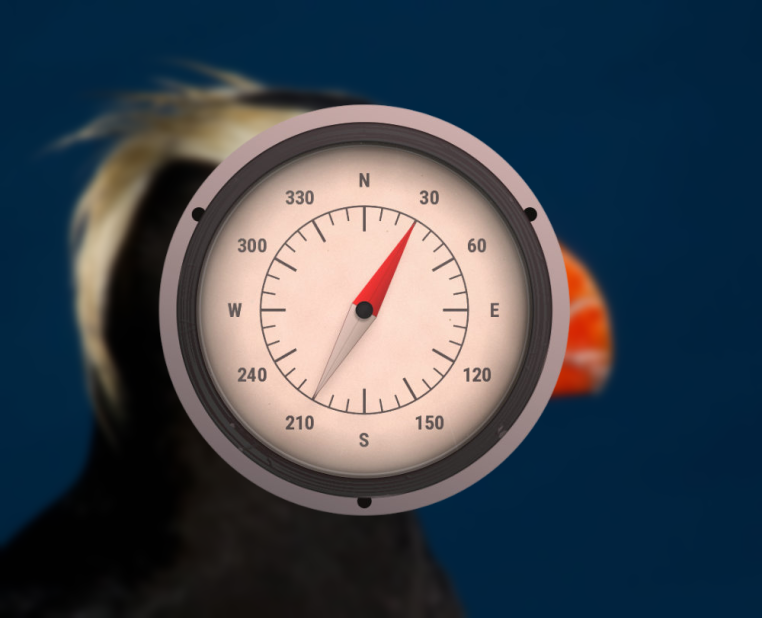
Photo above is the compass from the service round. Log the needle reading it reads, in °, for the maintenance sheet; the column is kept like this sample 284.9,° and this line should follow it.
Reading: 30,°
